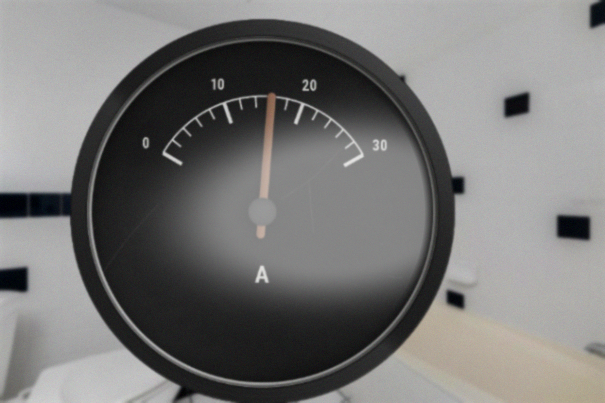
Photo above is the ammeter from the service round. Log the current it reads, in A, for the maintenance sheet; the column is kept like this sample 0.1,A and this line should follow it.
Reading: 16,A
